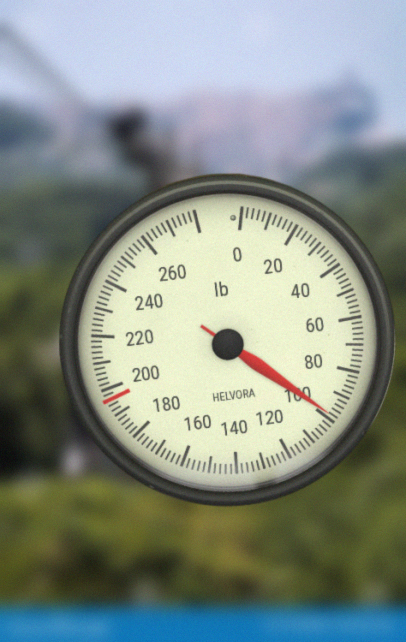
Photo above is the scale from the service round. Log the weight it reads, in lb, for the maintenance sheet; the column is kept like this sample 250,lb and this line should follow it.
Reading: 98,lb
